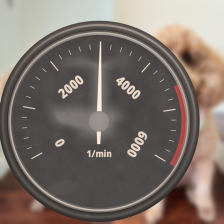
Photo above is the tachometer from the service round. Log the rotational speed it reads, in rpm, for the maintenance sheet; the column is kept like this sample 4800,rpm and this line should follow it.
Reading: 3000,rpm
